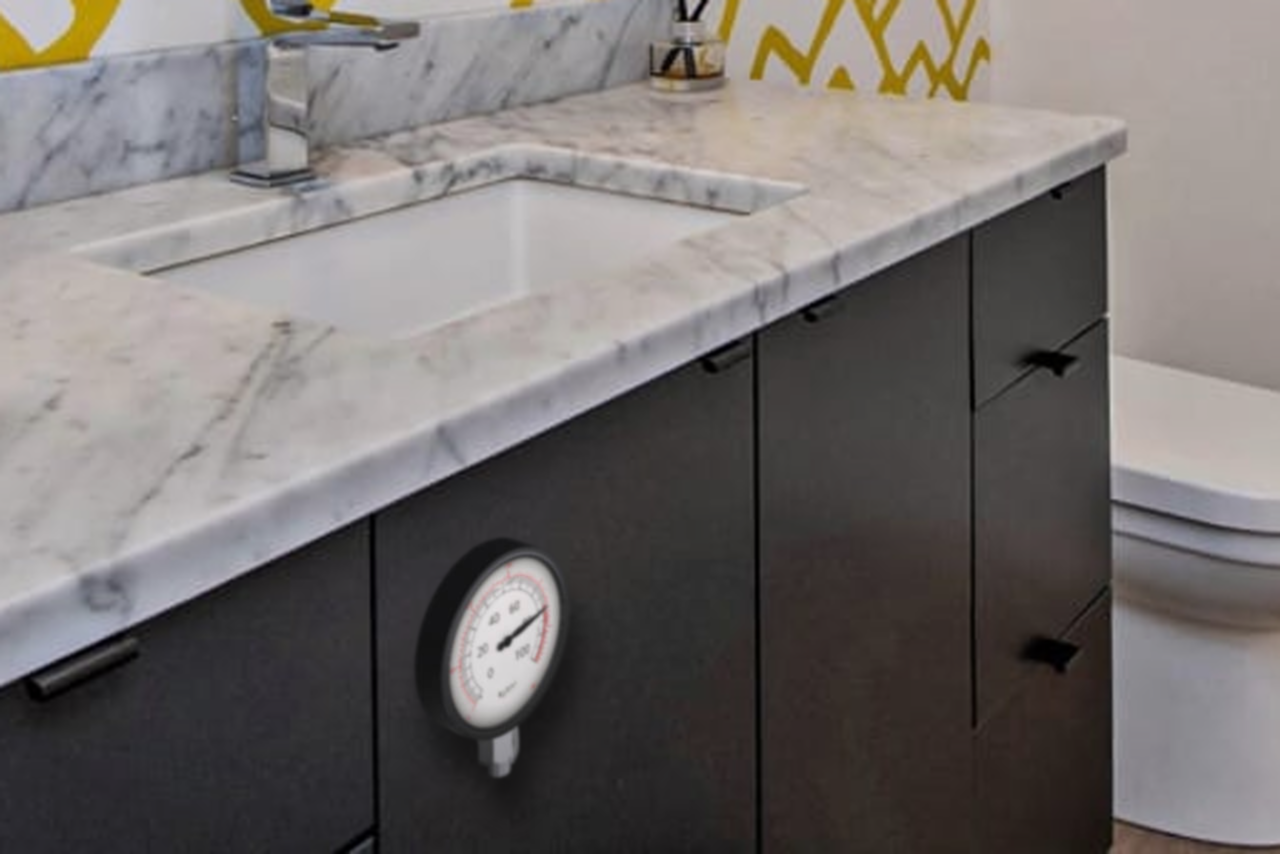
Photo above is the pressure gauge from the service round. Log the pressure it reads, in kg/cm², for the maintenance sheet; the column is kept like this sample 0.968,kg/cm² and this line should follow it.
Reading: 80,kg/cm²
